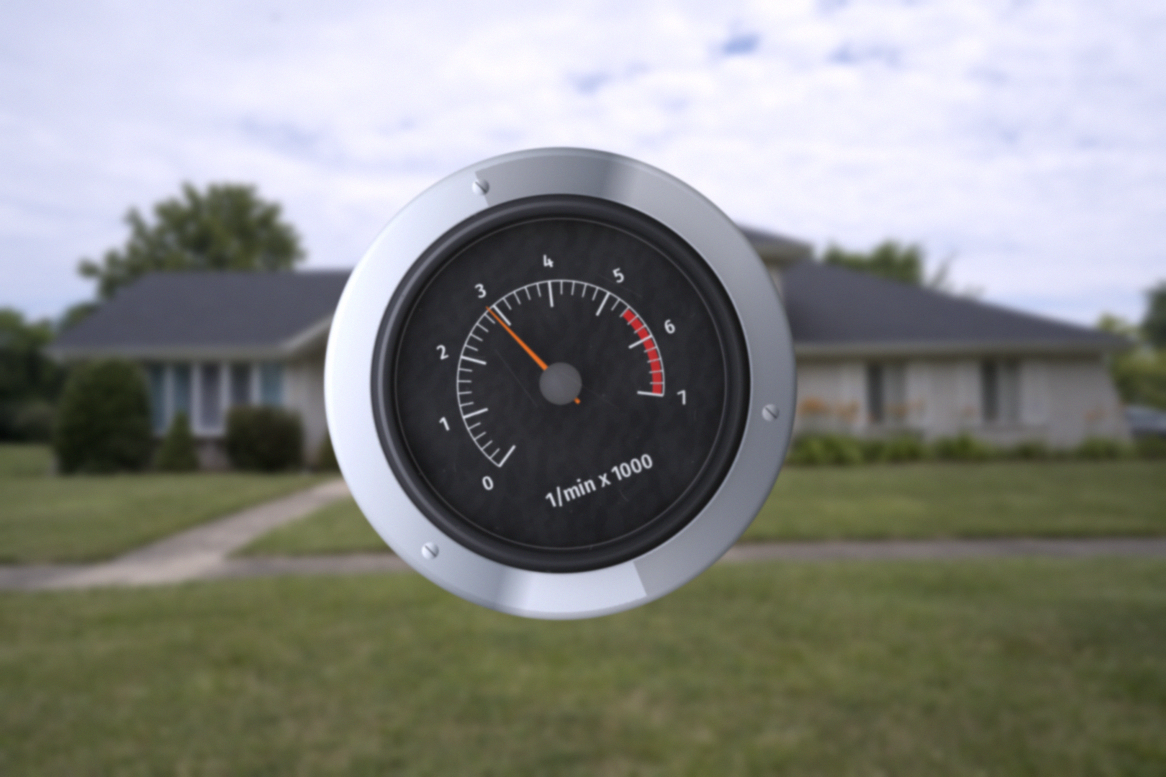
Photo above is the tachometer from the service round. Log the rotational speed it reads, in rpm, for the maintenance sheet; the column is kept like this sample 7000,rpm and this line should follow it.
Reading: 2900,rpm
